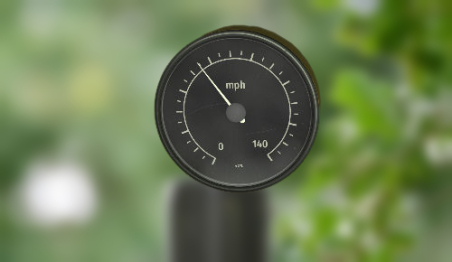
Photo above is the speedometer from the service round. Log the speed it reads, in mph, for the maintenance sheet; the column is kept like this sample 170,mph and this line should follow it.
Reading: 55,mph
